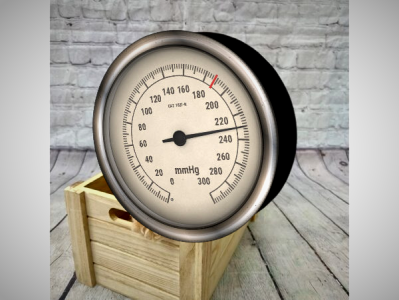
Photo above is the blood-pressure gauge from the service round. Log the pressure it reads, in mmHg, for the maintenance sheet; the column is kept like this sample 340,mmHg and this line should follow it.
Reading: 230,mmHg
